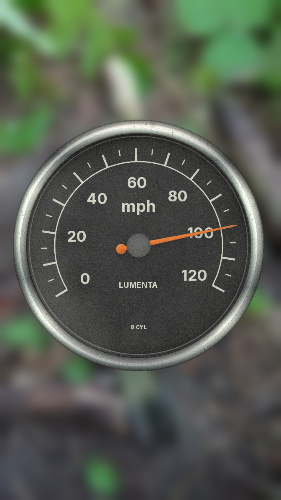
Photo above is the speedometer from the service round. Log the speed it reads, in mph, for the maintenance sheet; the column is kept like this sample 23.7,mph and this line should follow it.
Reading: 100,mph
